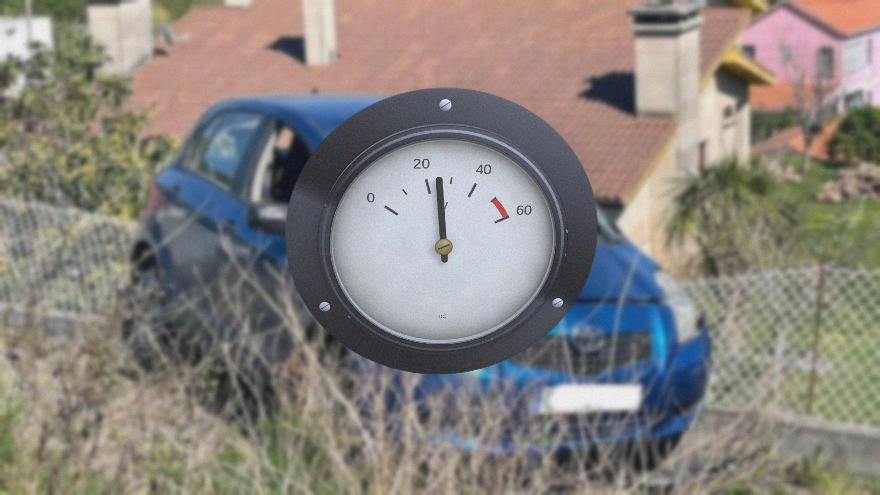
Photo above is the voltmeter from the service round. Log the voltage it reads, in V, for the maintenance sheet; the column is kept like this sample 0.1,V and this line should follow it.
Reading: 25,V
